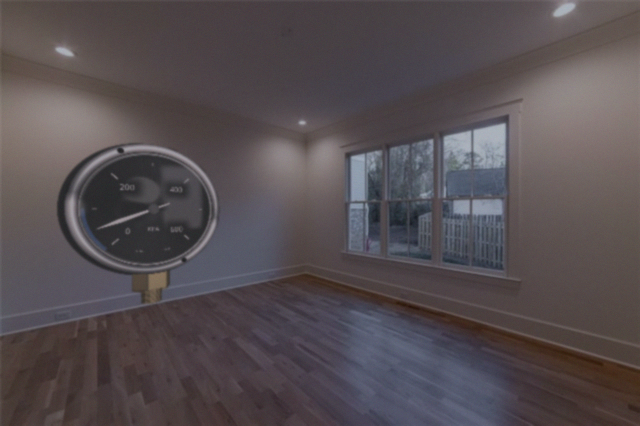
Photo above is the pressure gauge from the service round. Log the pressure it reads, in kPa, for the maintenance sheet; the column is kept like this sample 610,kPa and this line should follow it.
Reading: 50,kPa
